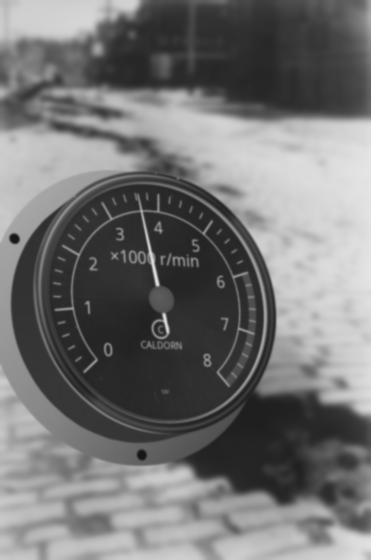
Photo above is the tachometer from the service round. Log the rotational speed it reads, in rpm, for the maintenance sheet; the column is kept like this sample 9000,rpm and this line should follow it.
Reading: 3600,rpm
